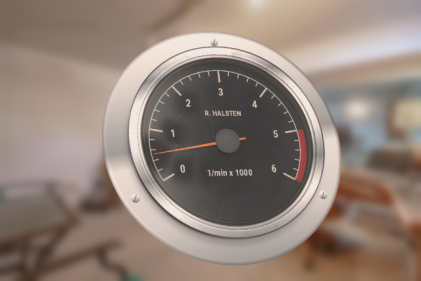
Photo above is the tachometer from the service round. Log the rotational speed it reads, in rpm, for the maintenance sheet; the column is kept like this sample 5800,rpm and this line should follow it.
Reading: 500,rpm
